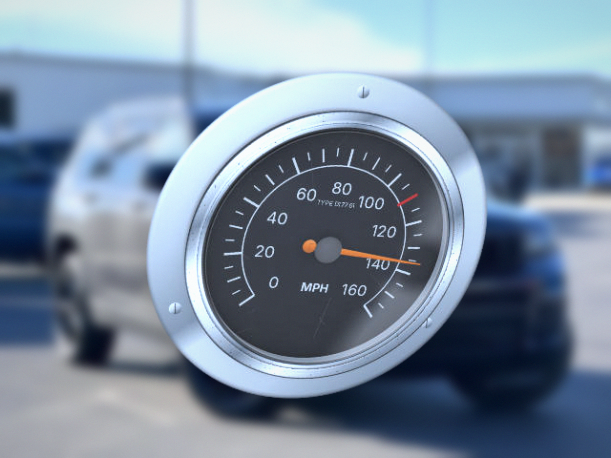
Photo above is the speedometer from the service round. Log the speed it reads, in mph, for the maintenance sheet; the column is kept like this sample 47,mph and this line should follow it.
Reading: 135,mph
